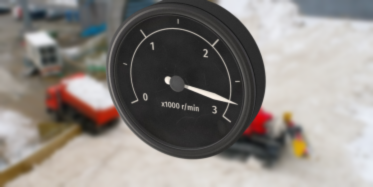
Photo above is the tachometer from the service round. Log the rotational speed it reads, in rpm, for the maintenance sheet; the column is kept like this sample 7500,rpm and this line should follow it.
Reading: 2750,rpm
